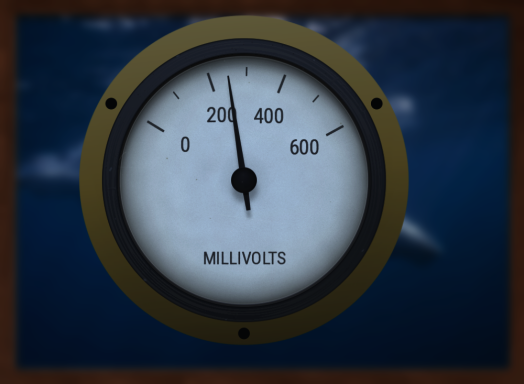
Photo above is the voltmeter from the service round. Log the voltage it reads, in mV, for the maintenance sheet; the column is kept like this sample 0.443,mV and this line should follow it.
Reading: 250,mV
